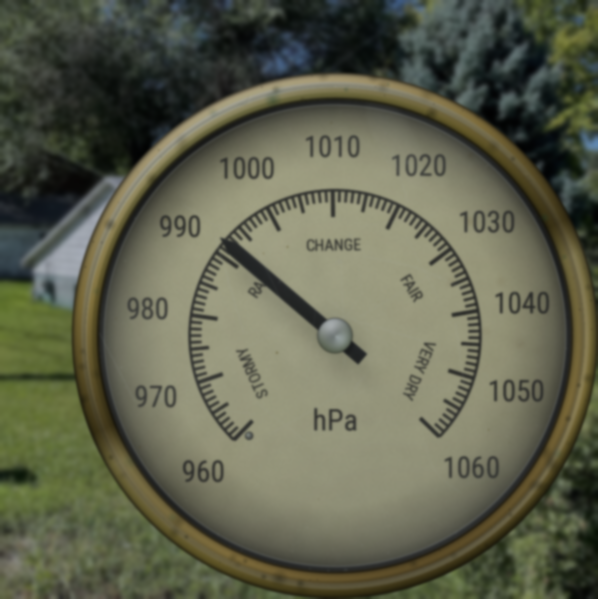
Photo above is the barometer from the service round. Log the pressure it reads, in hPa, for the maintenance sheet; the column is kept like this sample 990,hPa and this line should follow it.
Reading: 992,hPa
